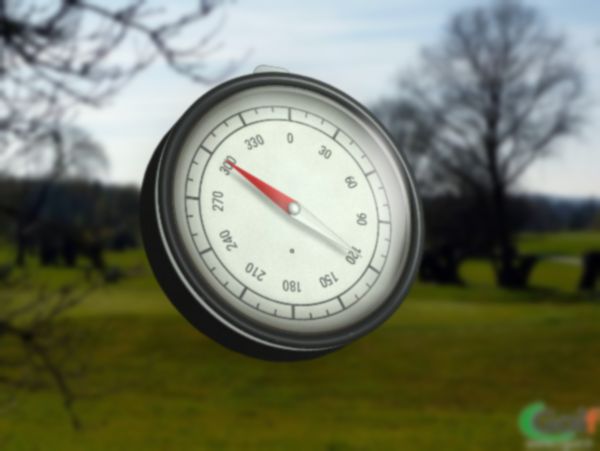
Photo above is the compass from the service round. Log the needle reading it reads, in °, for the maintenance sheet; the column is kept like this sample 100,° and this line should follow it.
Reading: 300,°
